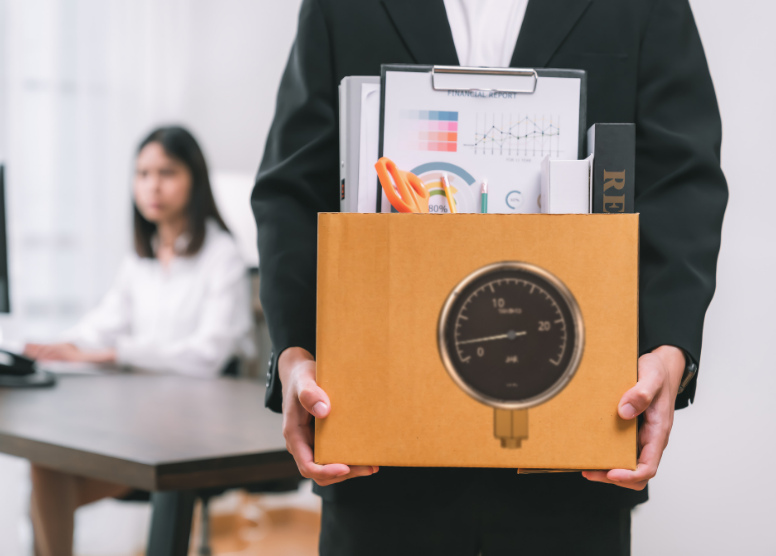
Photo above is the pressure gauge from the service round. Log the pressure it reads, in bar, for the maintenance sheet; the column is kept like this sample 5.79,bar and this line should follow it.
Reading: 2,bar
